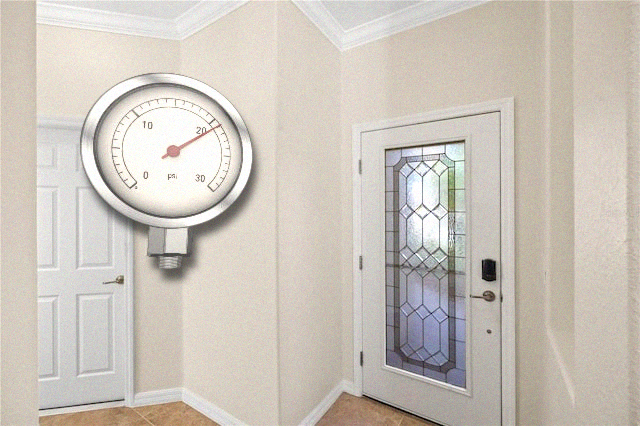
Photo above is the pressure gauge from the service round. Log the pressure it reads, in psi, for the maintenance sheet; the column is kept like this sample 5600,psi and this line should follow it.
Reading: 21,psi
